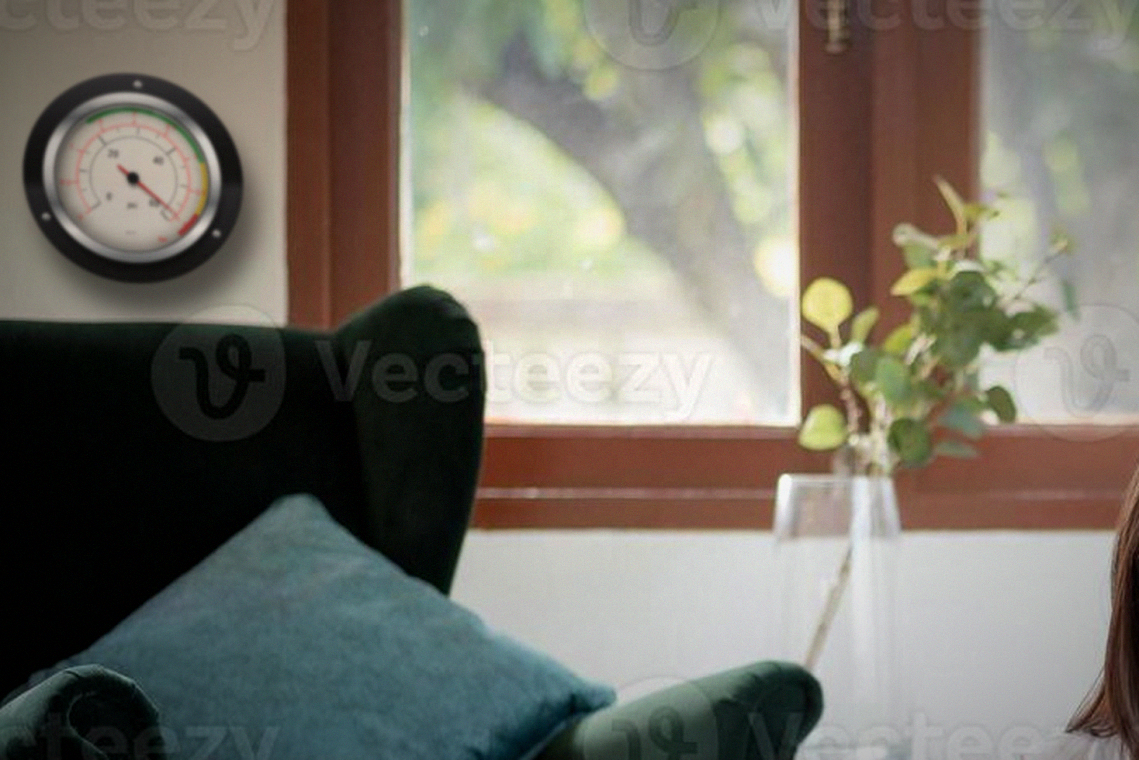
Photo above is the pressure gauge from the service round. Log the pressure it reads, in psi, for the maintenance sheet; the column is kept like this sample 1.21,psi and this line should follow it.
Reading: 57.5,psi
